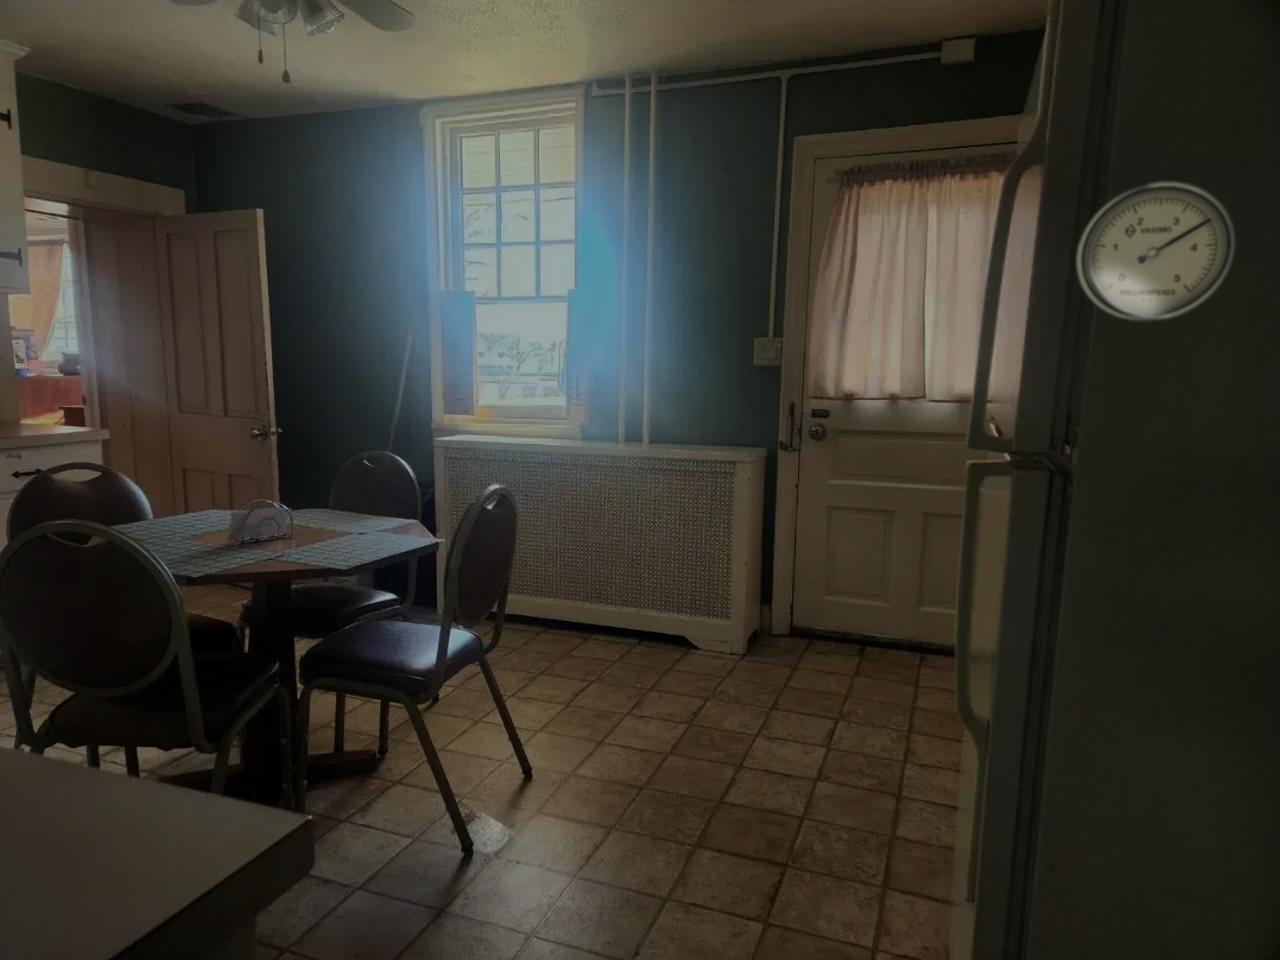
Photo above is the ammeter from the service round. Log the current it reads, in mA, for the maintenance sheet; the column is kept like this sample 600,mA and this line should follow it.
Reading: 3.5,mA
